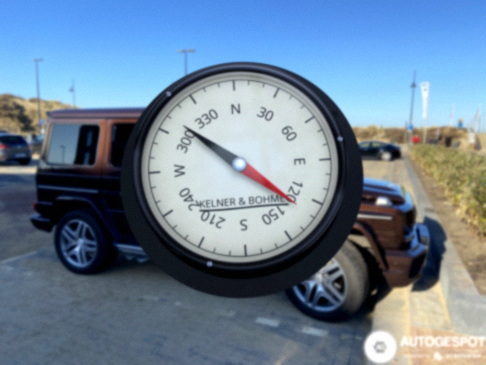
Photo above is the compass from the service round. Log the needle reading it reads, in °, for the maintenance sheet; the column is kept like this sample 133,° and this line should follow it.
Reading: 130,°
